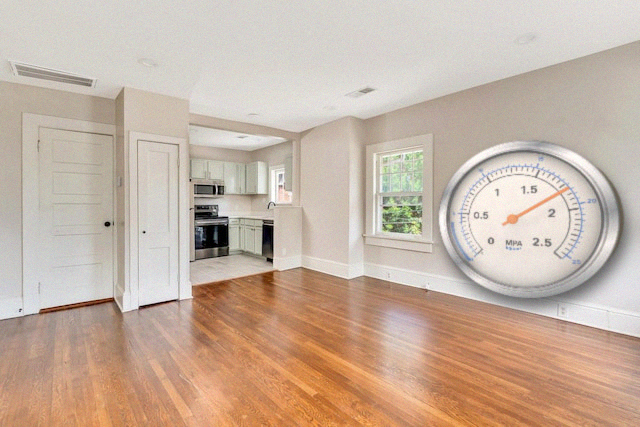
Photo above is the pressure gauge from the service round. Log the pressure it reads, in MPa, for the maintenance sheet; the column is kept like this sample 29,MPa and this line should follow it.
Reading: 1.8,MPa
